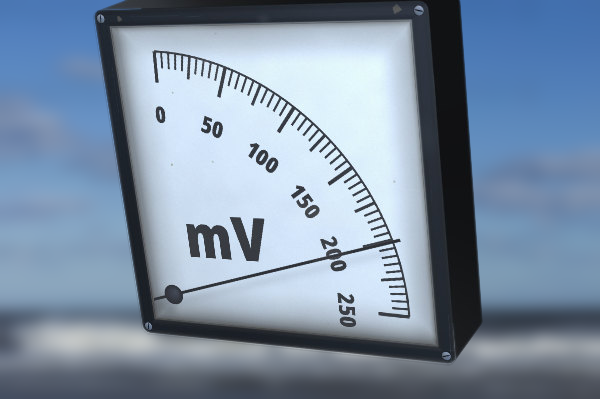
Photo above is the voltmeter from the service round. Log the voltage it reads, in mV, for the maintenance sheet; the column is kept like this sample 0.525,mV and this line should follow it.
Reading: 200,mV
